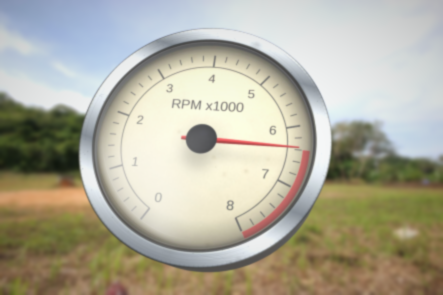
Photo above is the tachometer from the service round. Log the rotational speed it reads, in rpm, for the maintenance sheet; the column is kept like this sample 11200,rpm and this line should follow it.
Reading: 6400,rpm
